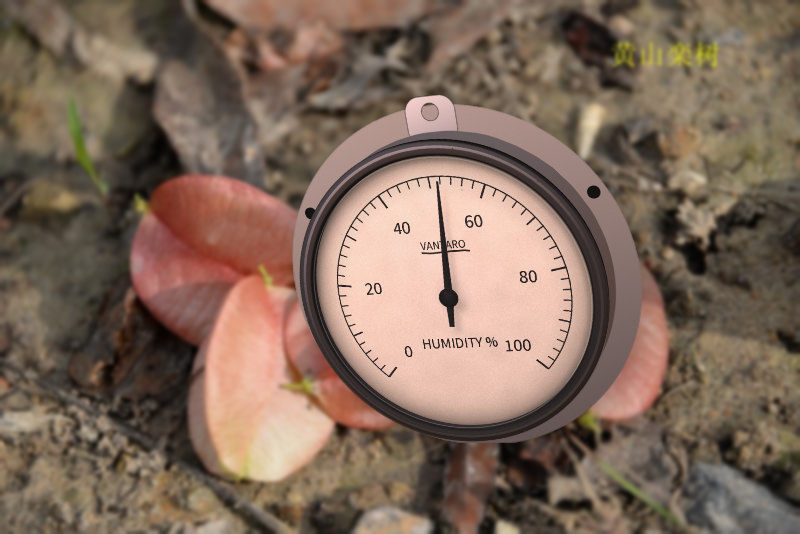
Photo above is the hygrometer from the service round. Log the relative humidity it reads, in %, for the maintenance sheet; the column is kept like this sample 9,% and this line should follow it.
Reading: 52,%
